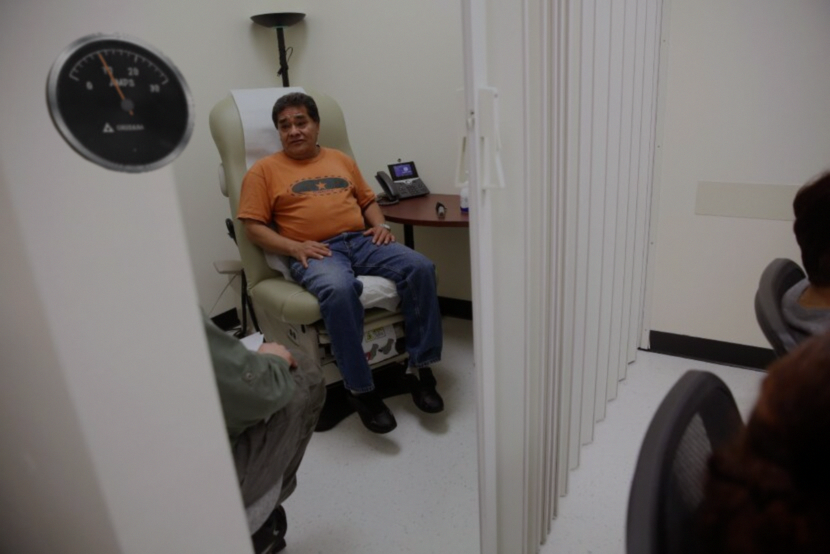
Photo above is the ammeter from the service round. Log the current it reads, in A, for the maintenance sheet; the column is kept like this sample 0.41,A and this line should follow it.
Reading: 10,A
